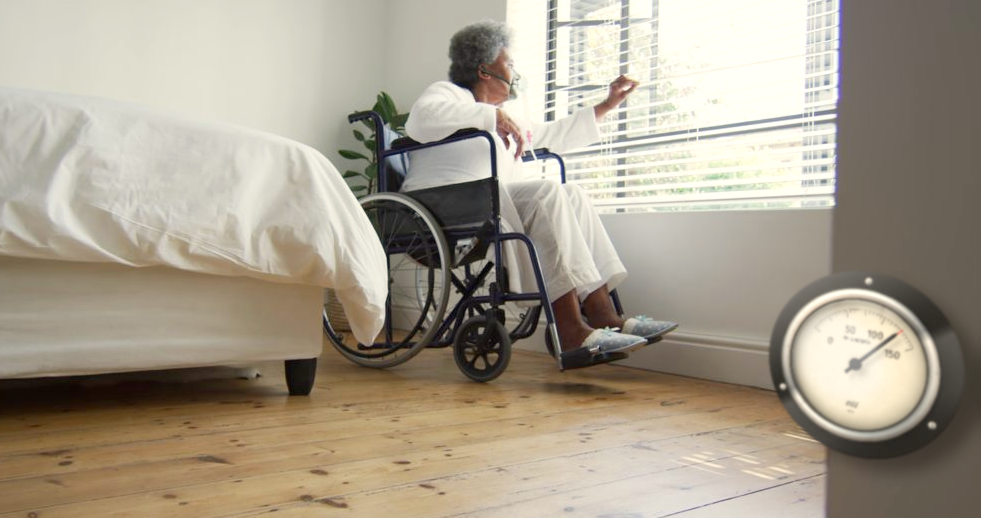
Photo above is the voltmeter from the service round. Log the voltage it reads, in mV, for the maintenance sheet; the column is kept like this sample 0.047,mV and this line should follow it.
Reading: 125,mV
